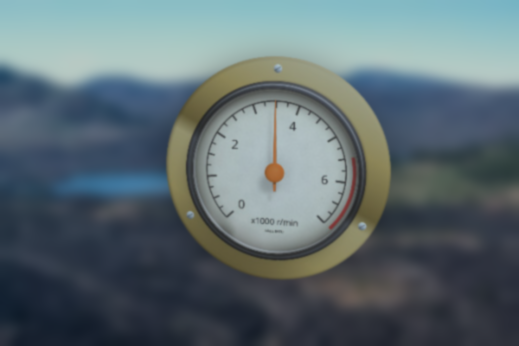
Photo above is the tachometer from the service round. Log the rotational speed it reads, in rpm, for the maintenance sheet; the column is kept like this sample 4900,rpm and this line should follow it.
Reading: 3500,rpm
